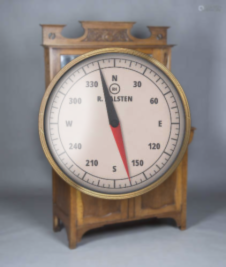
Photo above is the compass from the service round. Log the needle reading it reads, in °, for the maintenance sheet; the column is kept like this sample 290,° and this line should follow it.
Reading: 165,°
